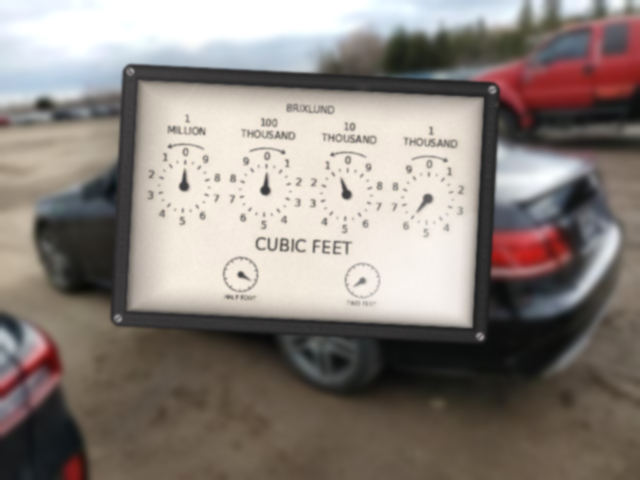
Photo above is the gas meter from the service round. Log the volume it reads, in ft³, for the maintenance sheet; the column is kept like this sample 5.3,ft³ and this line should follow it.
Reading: 600,ft³
